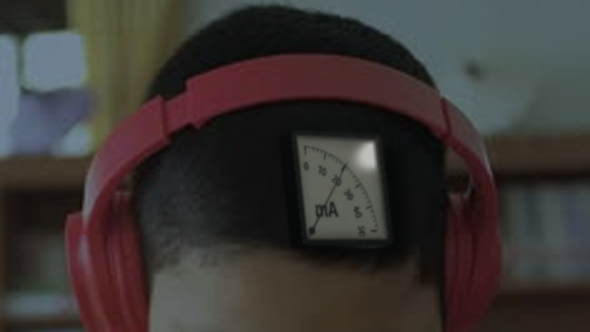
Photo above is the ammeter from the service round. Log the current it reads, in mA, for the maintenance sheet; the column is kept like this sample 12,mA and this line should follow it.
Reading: 20,mA
